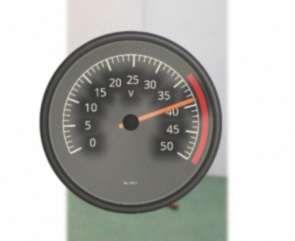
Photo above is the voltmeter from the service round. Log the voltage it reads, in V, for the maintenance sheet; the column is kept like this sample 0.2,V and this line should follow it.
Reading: 39,V
